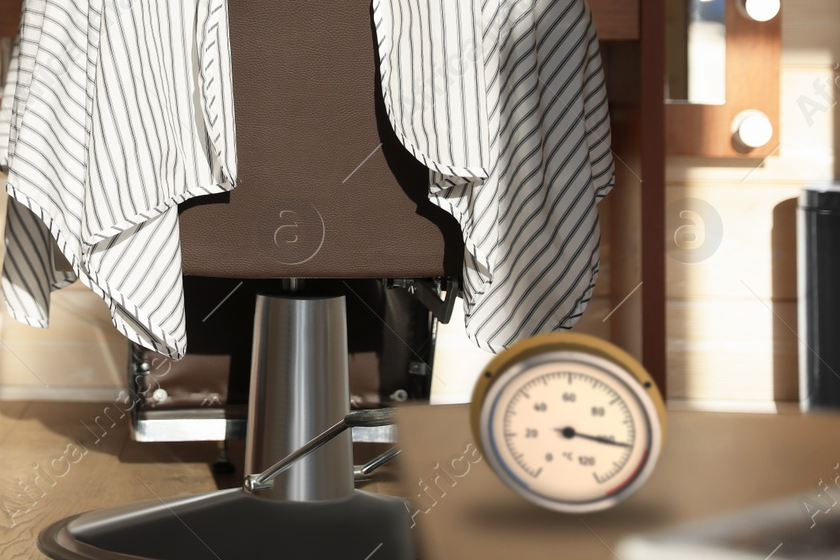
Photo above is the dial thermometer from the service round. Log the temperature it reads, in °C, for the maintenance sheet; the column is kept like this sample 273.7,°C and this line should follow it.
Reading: 100,°C
